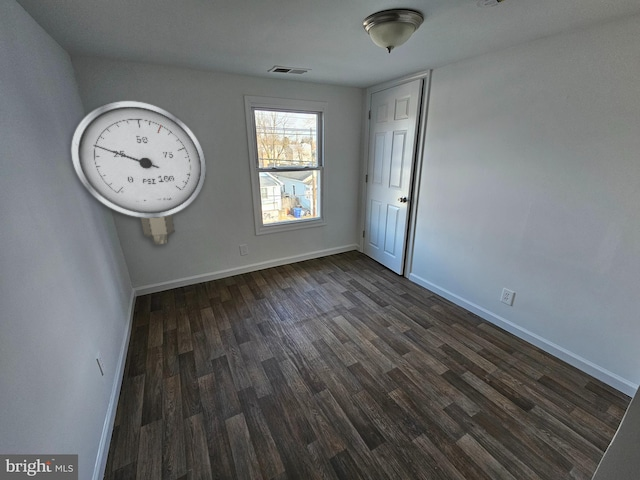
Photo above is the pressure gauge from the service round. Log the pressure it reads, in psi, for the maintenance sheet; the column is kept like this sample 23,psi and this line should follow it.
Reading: 25,psi
